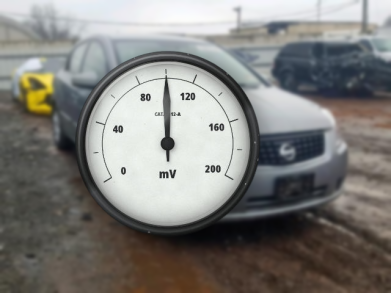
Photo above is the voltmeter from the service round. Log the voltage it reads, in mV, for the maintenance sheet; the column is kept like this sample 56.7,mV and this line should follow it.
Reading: 100,mV
